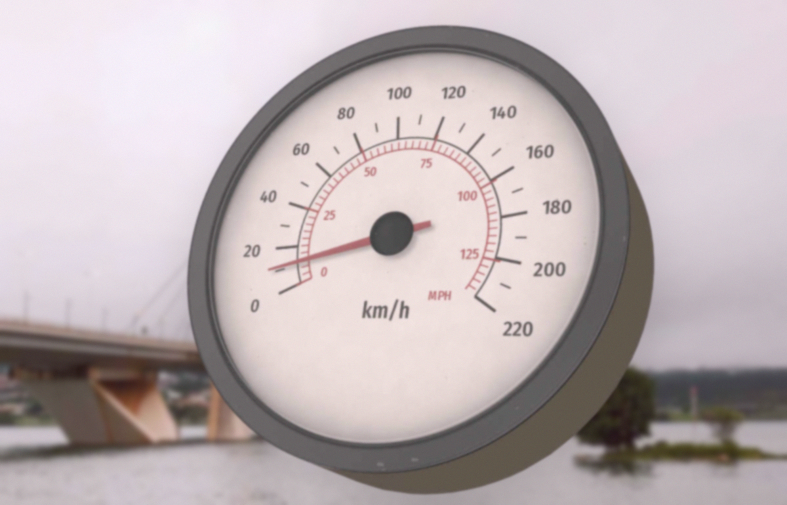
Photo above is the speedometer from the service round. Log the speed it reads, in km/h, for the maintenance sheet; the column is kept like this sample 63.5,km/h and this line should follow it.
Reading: 10,km/h
